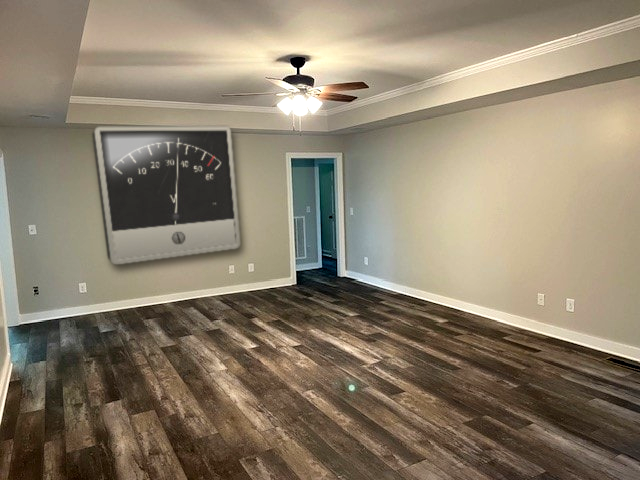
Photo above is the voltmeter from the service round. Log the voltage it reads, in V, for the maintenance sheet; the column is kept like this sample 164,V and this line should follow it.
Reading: 35,V
